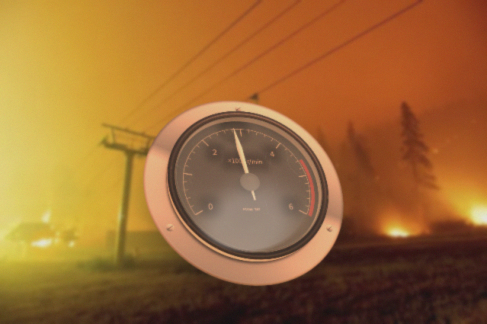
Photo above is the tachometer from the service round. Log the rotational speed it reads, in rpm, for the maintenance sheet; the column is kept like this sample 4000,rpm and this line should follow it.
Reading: 2800,rpm
